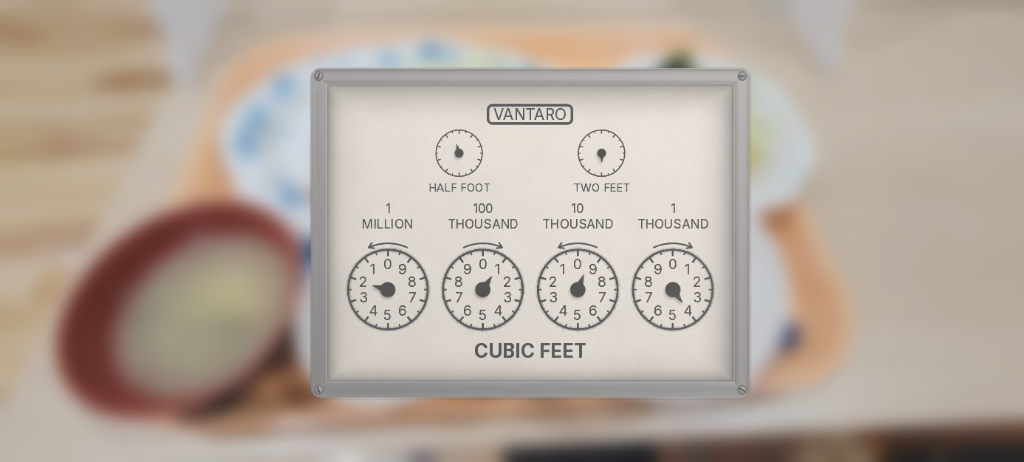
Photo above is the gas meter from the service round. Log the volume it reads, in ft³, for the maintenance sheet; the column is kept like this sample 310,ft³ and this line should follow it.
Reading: 209400,ft³
